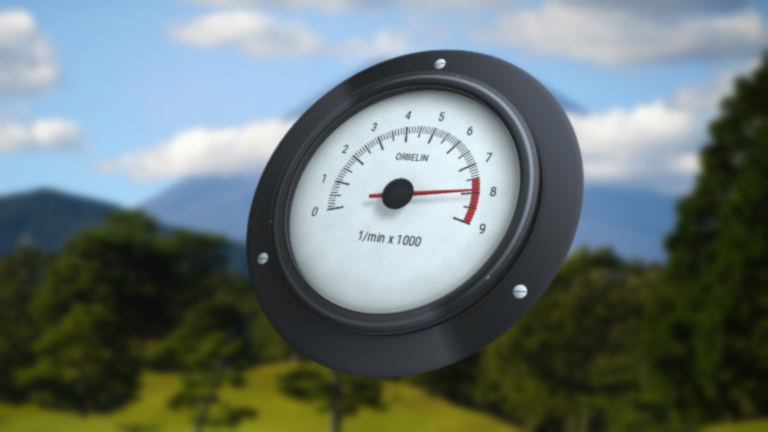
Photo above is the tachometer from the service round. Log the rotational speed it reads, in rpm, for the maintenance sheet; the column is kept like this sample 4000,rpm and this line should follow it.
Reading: 8000,rpm
